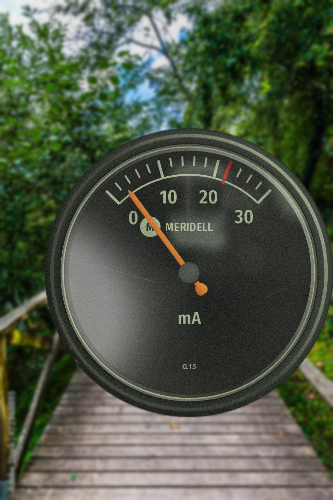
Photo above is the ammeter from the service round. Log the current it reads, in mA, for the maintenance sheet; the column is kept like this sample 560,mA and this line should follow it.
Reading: 3,mA
